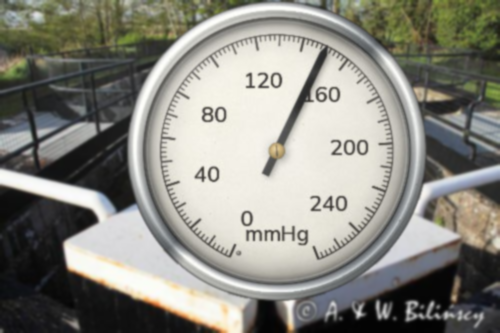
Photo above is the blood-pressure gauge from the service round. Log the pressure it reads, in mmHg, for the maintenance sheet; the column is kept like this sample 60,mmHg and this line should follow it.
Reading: 150,mmHg
